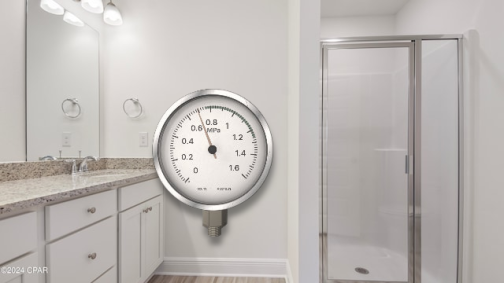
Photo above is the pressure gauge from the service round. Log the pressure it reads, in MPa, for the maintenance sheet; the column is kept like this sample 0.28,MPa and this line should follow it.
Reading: 0.7,MPa
